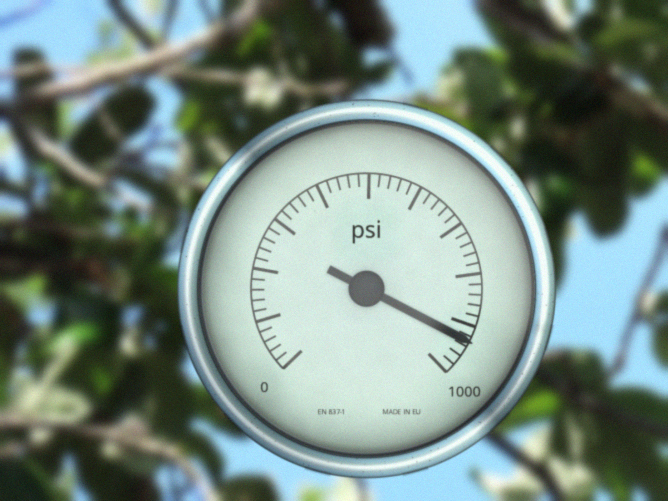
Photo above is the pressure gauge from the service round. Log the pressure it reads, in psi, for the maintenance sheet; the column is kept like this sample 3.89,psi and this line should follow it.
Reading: 930,psi
